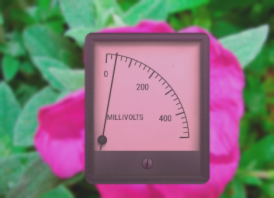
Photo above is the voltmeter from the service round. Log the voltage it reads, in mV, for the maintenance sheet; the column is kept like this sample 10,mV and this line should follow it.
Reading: 40,mV
